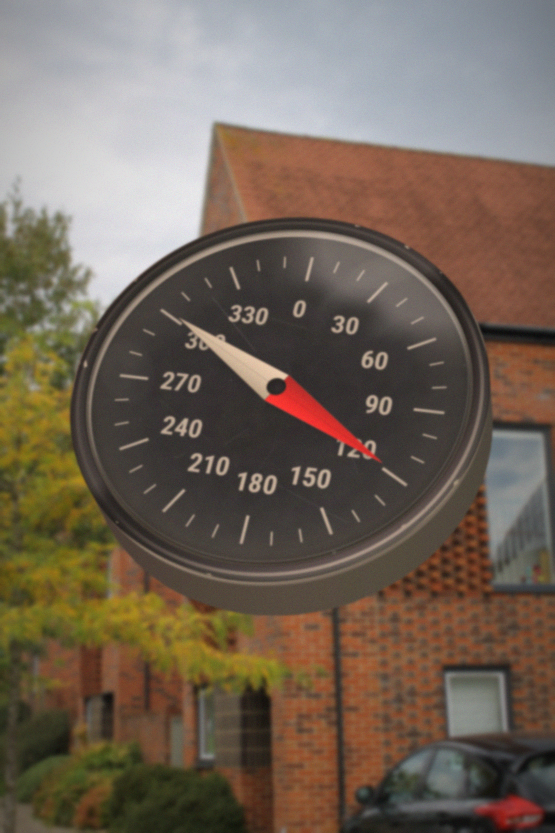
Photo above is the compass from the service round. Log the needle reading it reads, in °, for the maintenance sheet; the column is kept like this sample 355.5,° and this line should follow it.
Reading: 120,°
